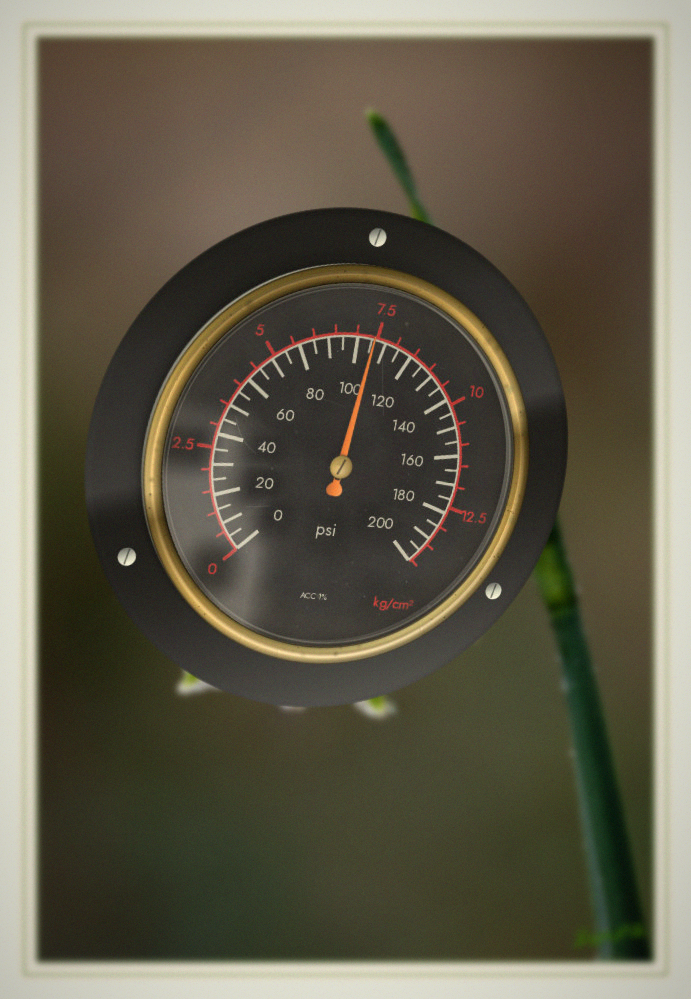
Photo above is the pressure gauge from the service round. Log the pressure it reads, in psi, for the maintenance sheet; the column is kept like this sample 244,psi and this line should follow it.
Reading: 105,psi
